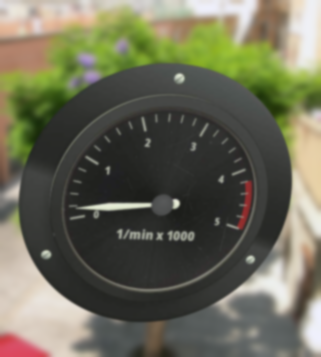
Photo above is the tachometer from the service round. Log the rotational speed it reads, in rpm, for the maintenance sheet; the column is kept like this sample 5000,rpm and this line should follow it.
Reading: 200,rpm
